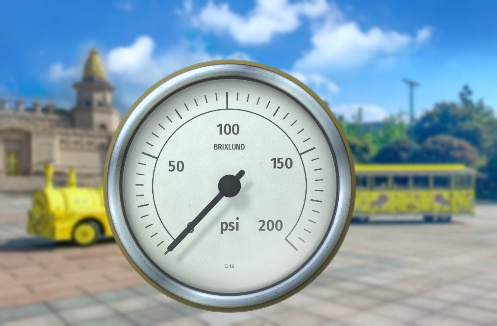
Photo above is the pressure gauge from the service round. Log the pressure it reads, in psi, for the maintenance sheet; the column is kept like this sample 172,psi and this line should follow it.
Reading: 0,psi
